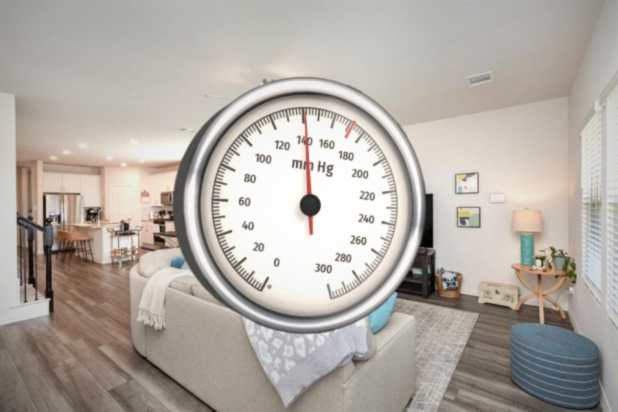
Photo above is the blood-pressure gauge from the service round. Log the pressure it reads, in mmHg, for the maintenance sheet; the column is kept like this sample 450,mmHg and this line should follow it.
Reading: 140,mmHg
